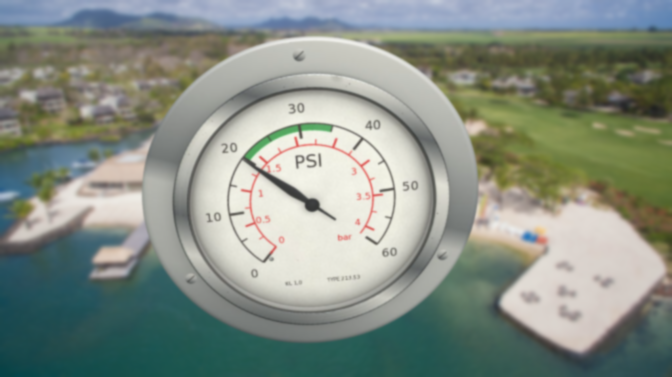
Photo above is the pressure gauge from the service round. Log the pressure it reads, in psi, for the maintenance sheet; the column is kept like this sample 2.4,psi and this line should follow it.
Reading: 20,psi
